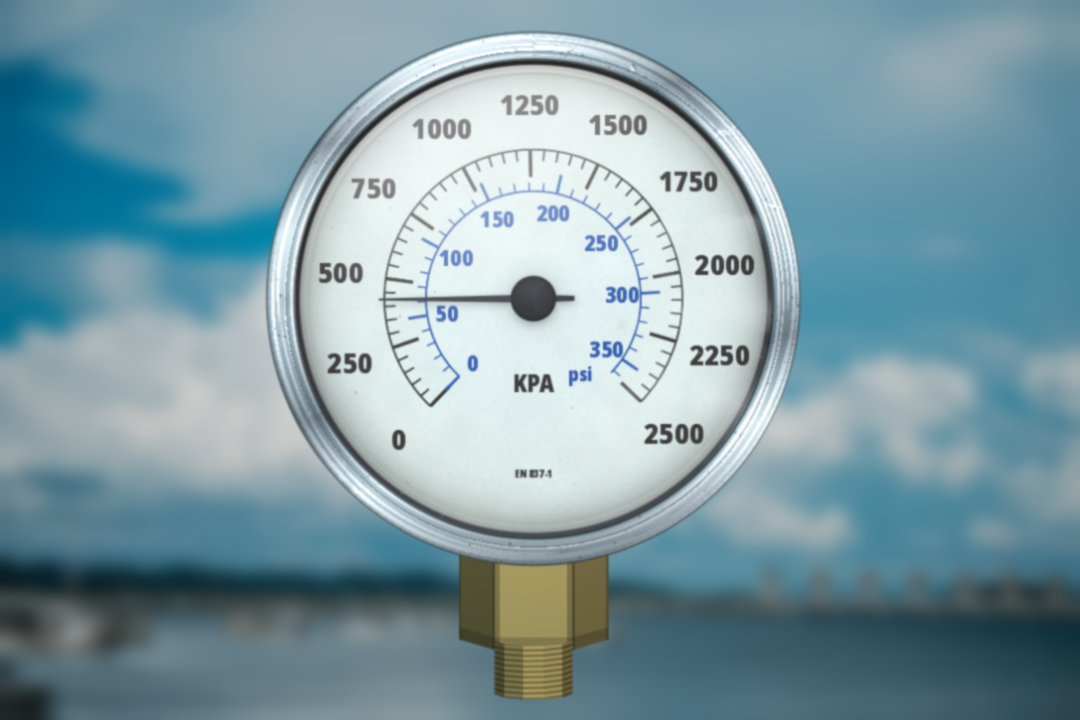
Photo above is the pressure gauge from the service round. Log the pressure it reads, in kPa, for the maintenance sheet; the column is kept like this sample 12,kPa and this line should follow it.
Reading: 425,kPa
